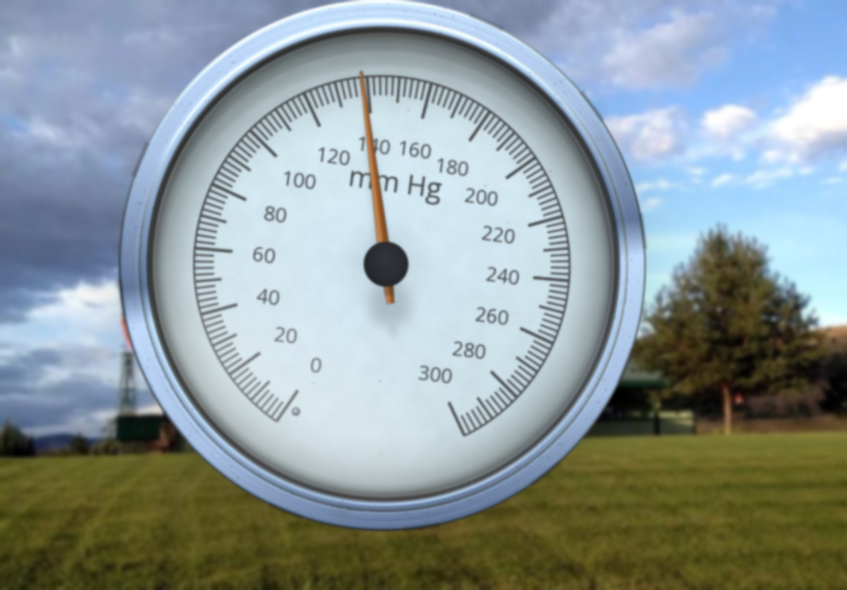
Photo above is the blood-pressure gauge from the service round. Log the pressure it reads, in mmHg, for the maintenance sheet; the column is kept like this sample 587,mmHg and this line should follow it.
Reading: 138,mmHg
